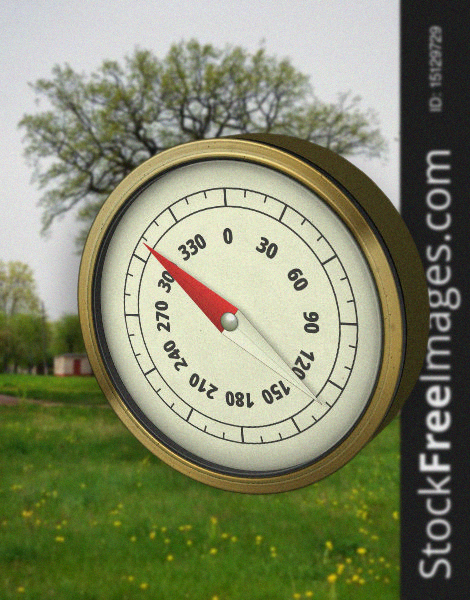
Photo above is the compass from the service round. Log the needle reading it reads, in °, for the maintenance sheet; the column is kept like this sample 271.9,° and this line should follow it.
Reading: 310,°
